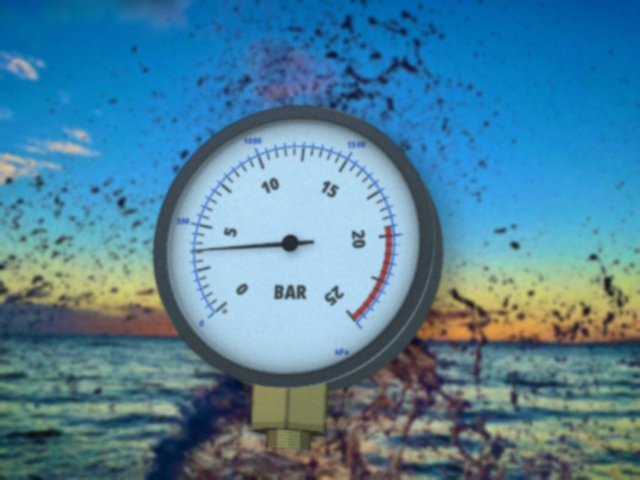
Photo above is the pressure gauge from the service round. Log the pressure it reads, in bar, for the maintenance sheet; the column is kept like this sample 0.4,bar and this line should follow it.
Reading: 3.5,bar
